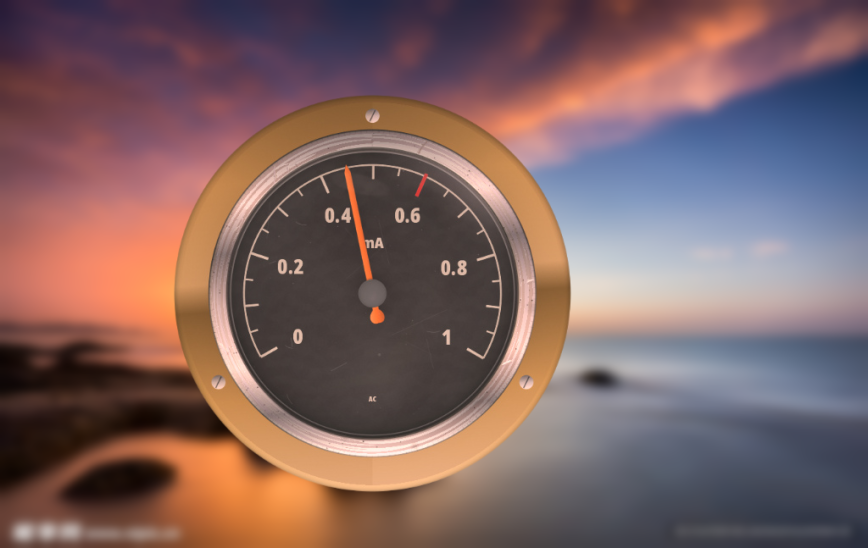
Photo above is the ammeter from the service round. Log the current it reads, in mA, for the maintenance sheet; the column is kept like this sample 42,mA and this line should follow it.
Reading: 0.45,mA
